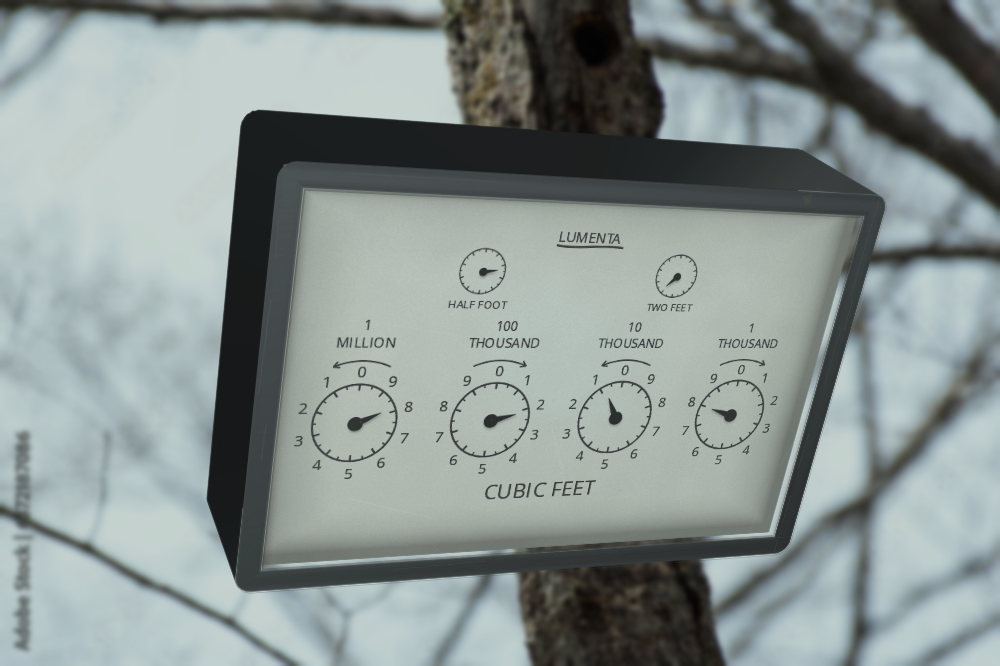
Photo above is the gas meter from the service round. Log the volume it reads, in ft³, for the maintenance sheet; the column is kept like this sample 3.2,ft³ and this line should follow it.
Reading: 820800,ft³
